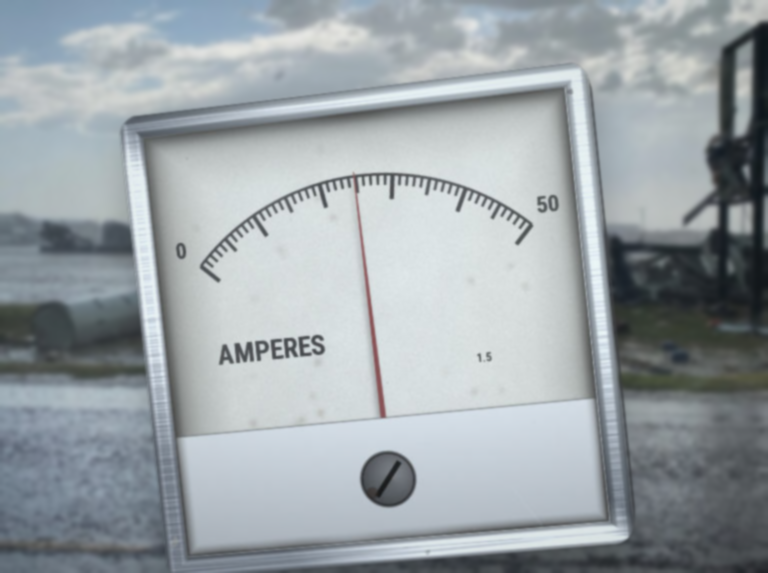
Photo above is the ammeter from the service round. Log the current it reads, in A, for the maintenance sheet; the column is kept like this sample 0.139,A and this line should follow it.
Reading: 25,A
